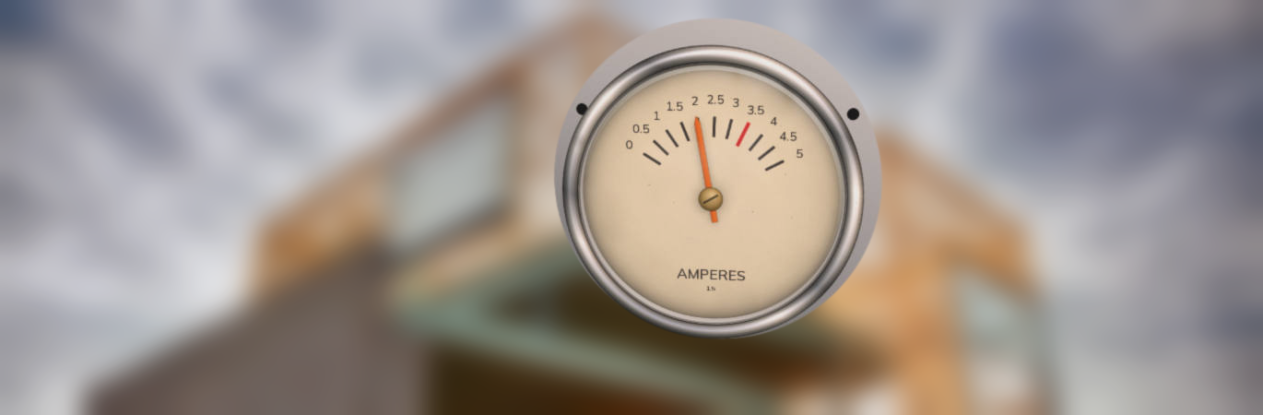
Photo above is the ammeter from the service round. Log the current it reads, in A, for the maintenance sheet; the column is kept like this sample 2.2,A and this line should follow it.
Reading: 2,A
